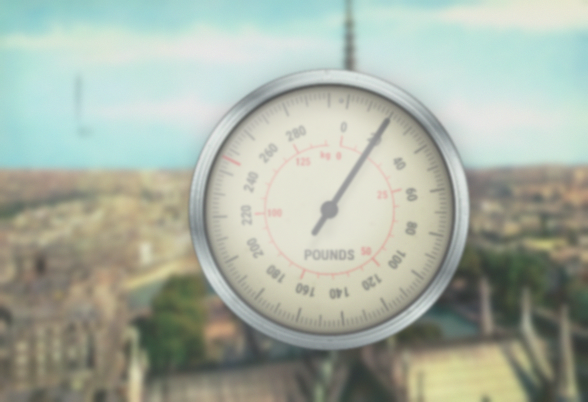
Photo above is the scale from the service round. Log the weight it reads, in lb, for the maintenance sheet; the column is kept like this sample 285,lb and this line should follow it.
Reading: 20,lb
